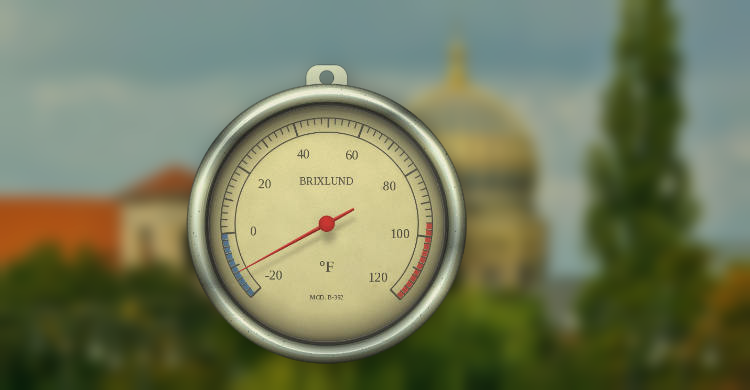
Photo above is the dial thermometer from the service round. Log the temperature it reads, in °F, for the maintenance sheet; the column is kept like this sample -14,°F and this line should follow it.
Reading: -12,°F
